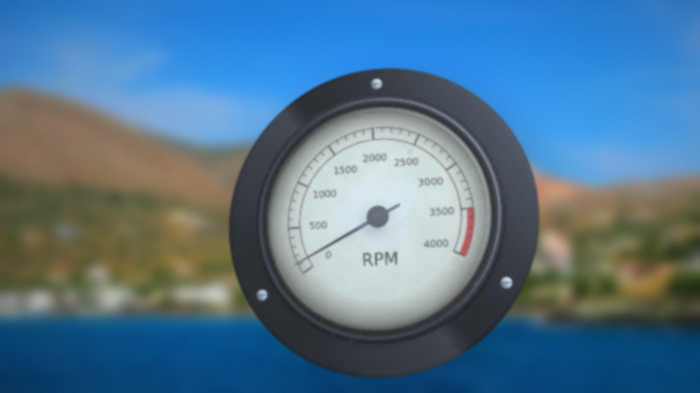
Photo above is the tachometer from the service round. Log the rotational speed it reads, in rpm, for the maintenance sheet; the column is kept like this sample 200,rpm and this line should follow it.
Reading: 100,rpm
